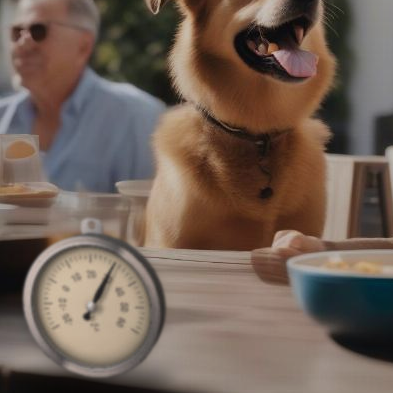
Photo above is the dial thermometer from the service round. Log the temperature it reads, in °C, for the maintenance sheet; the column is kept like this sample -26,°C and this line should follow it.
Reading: 30,°C
